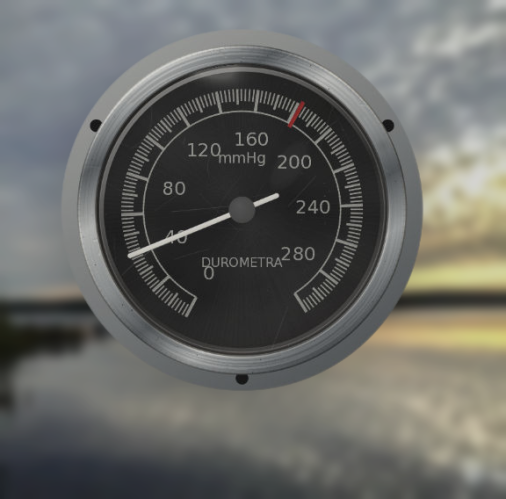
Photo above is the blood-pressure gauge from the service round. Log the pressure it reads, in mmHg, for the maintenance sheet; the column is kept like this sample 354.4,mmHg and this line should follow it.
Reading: 40,mmHg
